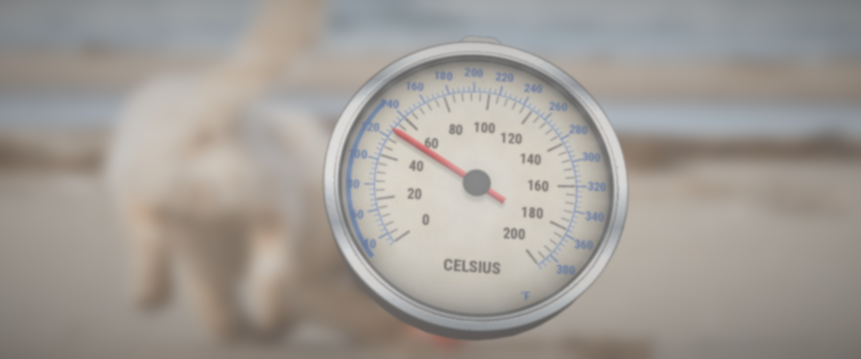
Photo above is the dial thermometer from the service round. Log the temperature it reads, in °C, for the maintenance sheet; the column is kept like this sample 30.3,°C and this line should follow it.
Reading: 52,°C
